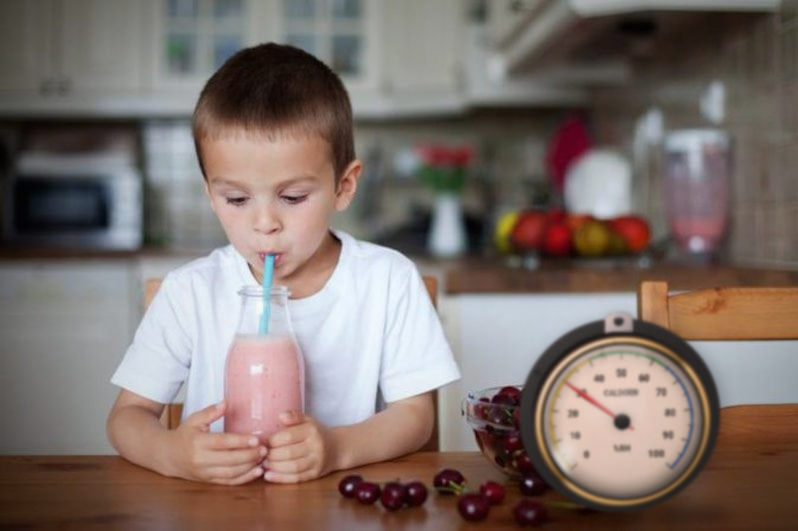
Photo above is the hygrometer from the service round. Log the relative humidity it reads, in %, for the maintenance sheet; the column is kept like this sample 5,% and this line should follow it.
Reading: 30,%
